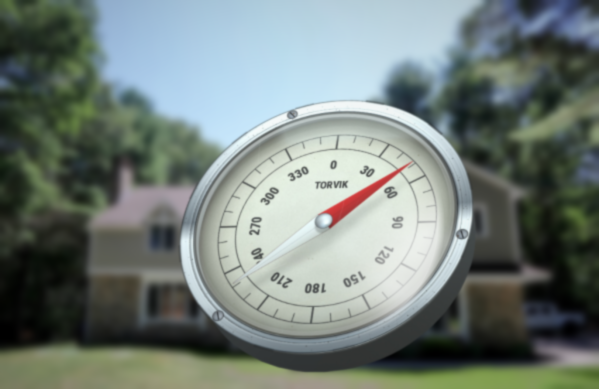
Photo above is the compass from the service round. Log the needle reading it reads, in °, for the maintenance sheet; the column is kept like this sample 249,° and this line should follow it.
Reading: 50,°
